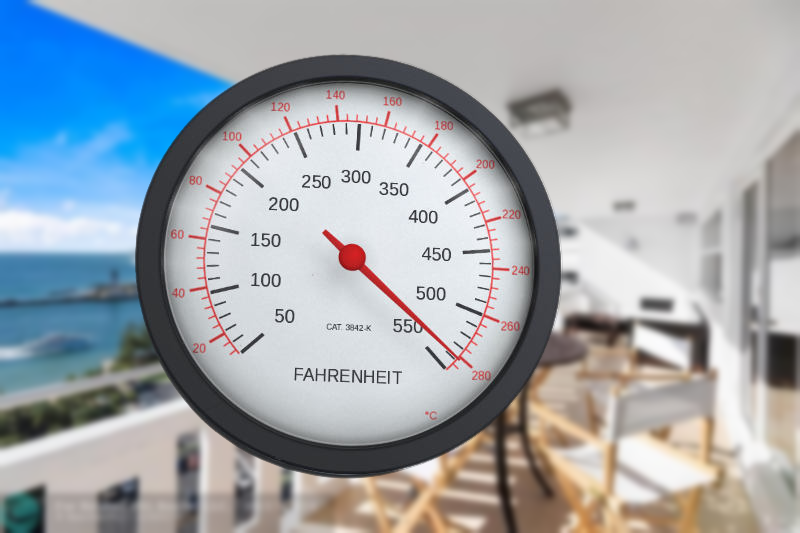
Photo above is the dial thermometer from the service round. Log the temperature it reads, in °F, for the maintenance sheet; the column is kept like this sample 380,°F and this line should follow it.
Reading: 540,°F
